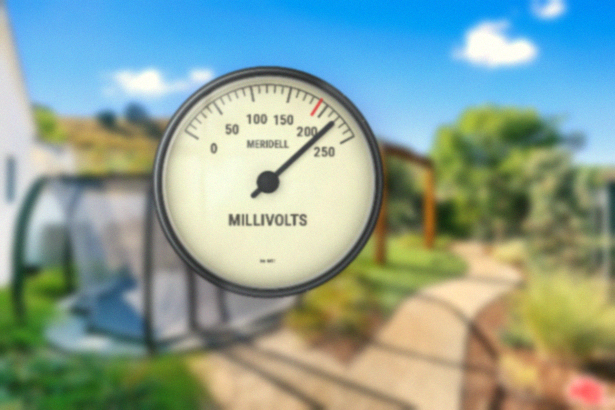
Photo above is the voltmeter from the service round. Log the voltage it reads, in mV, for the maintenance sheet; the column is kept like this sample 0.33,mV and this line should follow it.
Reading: 220,mV
